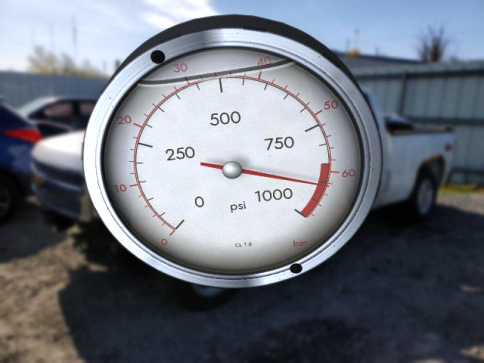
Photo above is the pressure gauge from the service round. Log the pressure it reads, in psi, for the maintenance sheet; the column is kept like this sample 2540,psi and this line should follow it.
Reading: 900,psi
